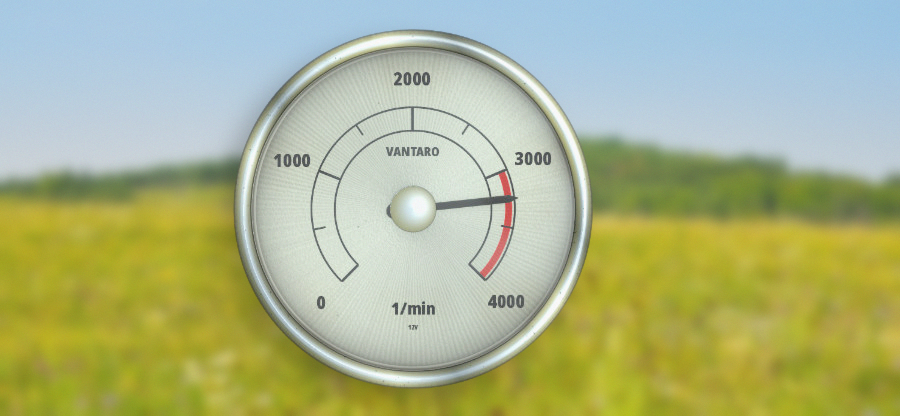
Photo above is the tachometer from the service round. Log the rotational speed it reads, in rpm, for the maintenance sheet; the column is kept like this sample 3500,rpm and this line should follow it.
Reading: 3250,rpm
